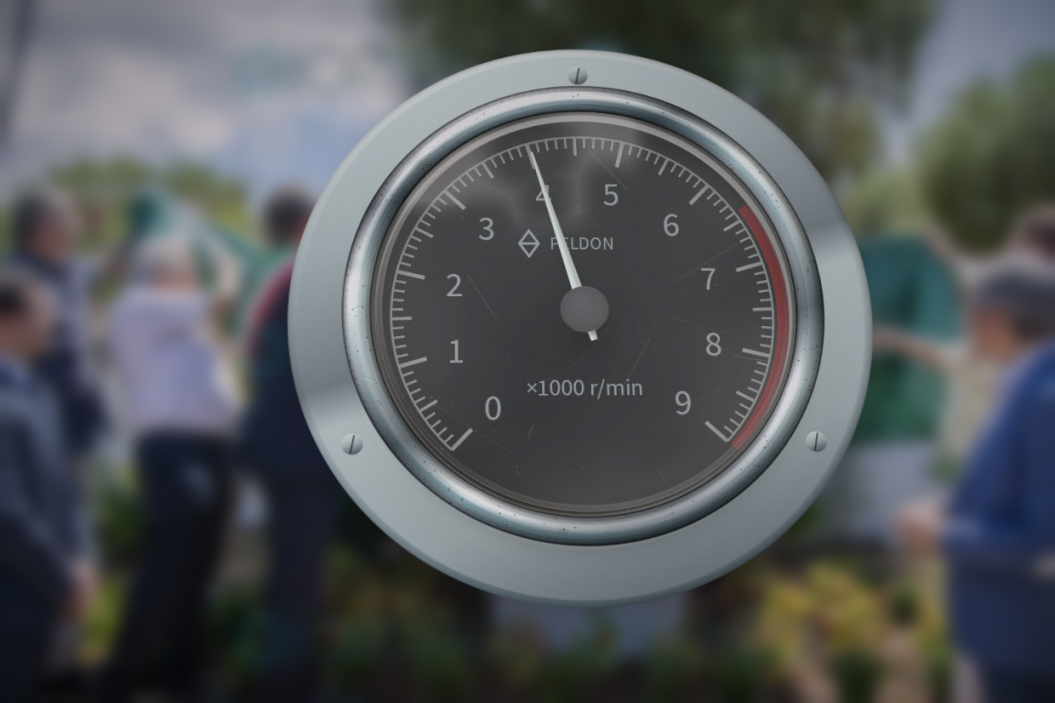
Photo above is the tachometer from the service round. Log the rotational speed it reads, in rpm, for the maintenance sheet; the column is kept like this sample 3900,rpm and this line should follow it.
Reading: 4000,rpm
